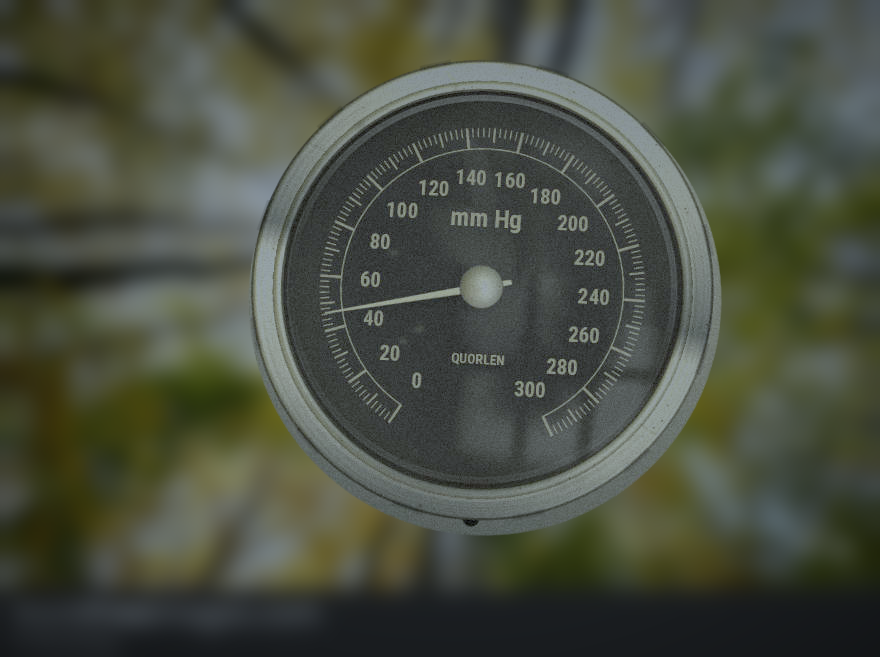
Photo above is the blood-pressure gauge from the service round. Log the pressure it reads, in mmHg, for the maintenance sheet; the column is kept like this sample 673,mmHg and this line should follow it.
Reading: 46,mmHg
